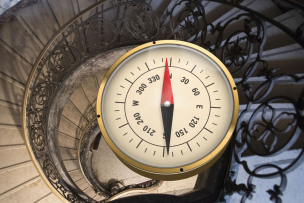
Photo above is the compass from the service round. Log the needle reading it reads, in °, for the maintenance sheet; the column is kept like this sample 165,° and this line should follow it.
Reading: 355,°
